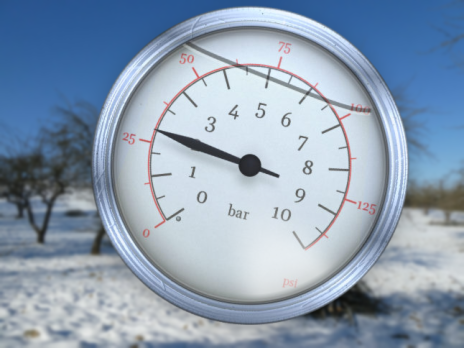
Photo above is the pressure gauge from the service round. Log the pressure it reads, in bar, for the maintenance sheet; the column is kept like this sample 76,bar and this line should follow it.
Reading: 2,bar
